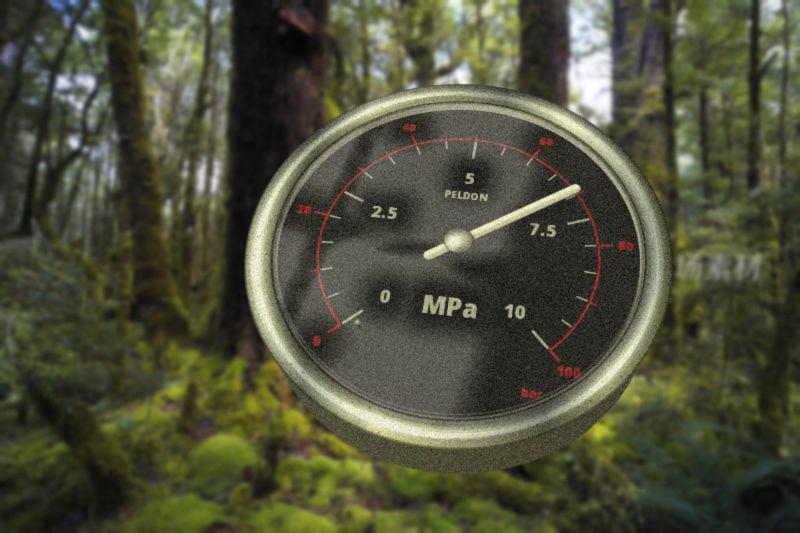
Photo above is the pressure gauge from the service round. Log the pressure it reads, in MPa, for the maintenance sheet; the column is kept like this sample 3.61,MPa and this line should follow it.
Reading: 7,MPa
